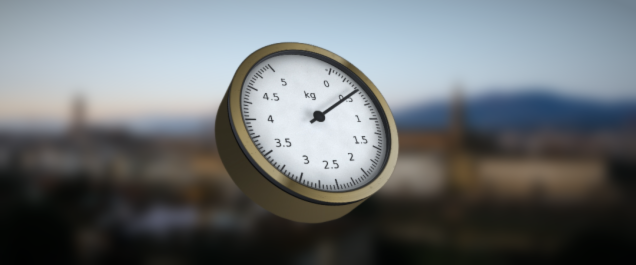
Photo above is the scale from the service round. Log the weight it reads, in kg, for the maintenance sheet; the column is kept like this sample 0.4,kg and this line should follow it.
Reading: 0.5,kg
